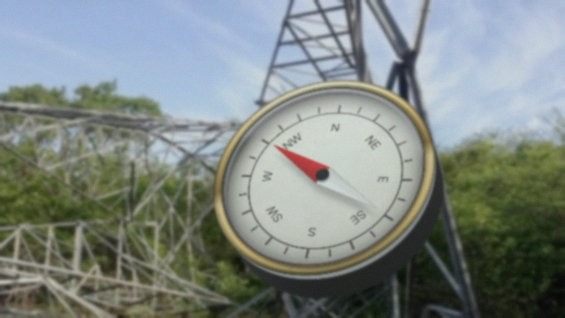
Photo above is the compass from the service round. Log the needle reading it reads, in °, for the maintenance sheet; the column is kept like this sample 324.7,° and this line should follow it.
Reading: 300,°
